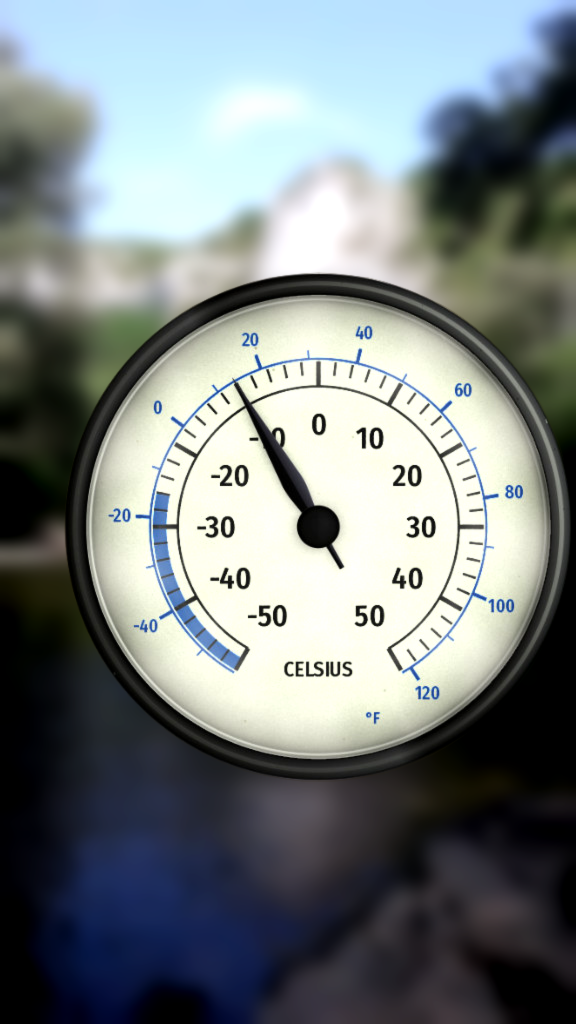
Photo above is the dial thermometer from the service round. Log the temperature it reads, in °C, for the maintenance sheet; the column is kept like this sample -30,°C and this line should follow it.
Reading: -10,°C
